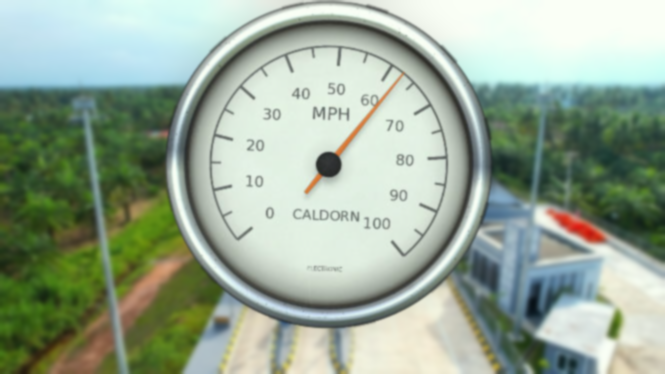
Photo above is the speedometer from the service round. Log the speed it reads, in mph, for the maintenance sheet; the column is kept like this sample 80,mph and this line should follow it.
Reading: 62.5,mph
